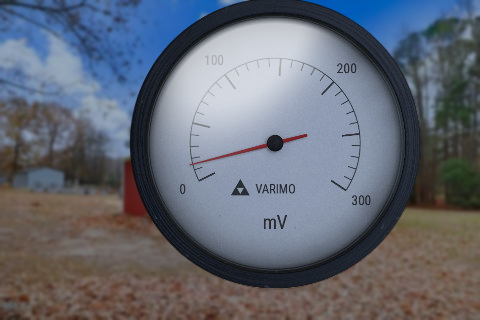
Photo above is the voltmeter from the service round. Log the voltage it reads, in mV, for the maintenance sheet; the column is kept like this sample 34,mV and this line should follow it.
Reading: 15,mV
